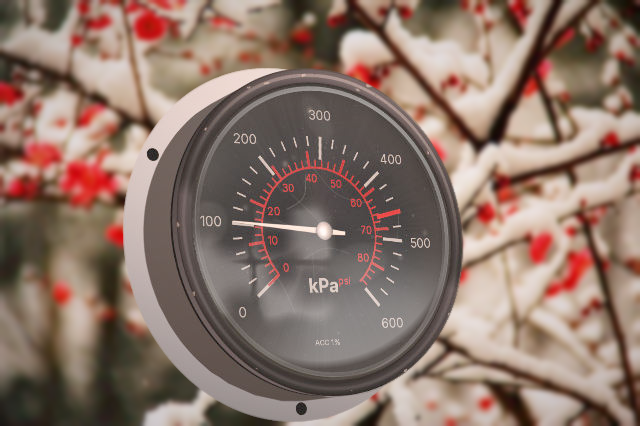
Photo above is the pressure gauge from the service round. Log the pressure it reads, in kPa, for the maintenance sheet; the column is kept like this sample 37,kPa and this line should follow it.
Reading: 100,kPa
